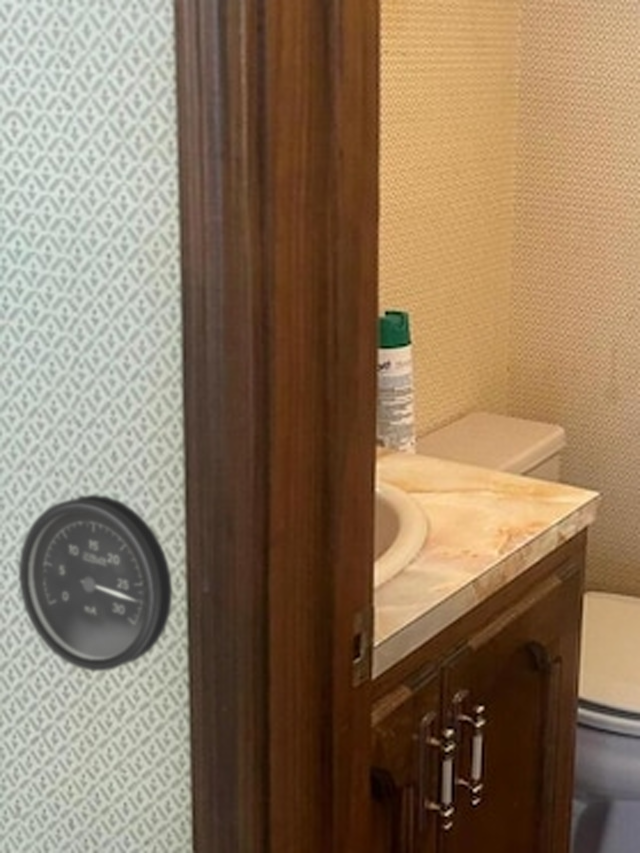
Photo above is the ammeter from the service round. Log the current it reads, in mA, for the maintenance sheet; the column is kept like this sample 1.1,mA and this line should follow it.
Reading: 27,mA
